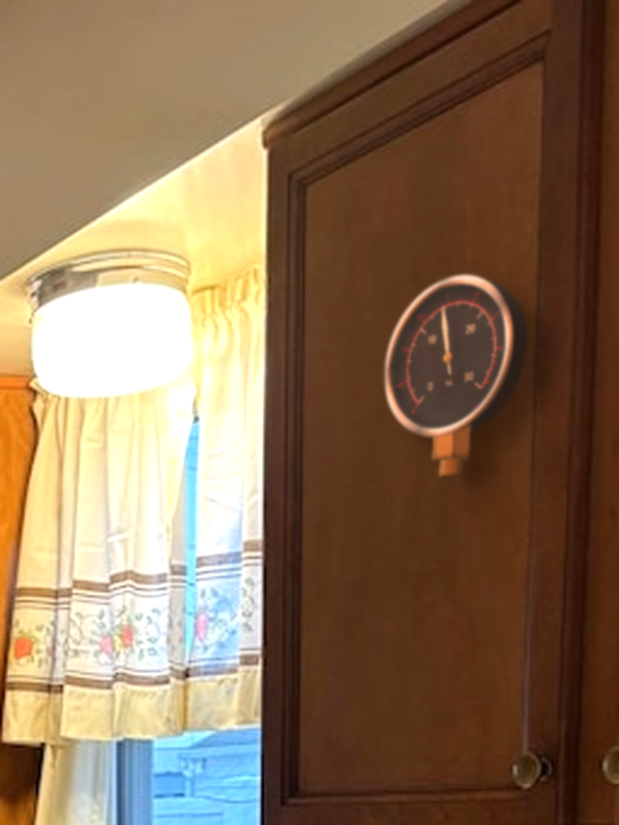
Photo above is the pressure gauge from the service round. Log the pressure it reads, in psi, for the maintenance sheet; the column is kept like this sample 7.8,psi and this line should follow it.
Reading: 14,psi
